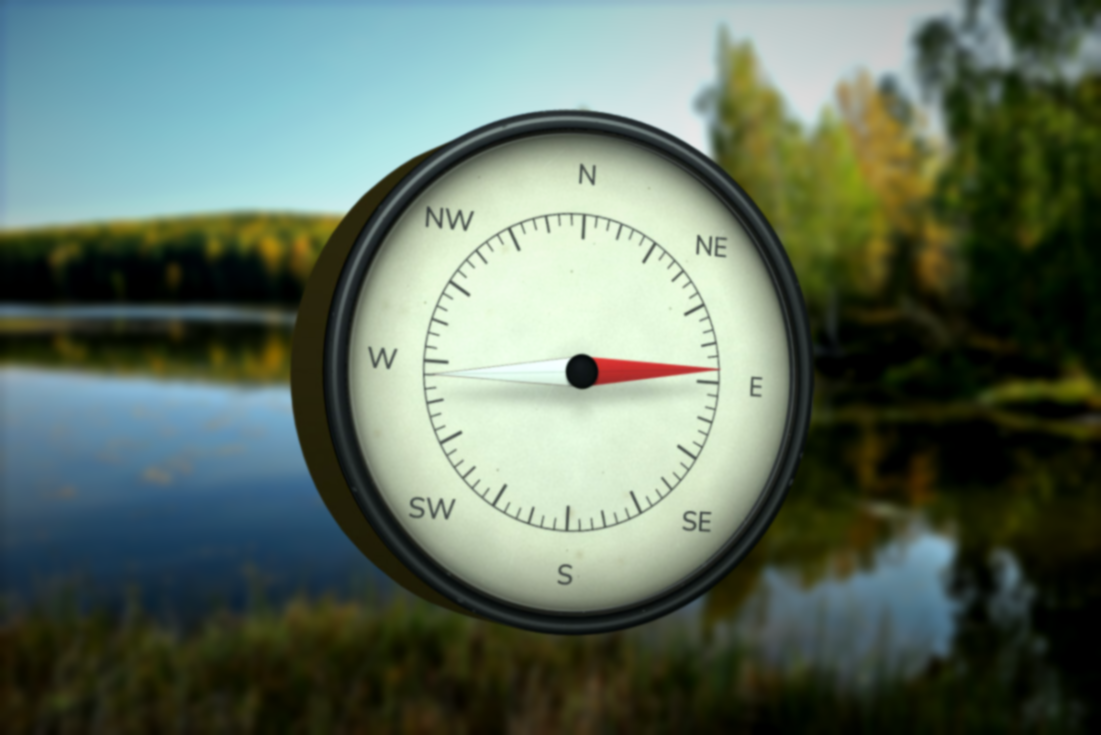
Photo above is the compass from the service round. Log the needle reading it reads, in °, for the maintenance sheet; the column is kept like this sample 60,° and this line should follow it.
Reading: 85,°
